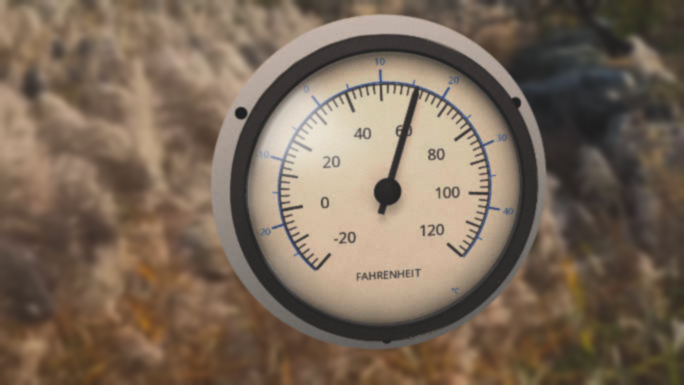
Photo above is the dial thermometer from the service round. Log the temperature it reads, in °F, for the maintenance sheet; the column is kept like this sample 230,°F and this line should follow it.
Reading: 60,°F
